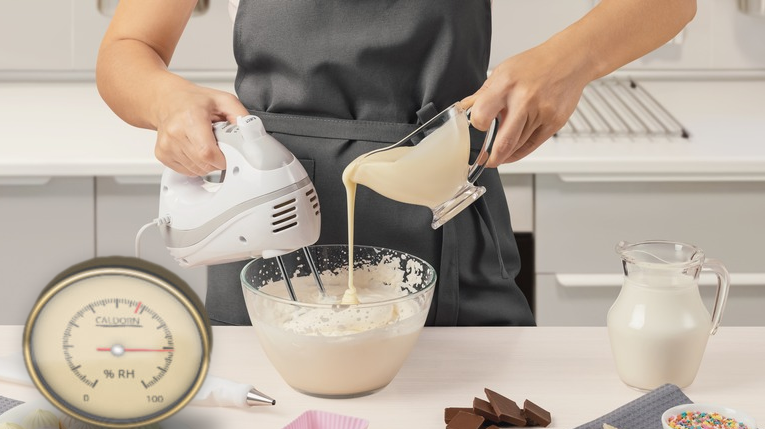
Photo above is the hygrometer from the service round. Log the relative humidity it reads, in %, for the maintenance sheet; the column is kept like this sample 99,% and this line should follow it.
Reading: 80,%
